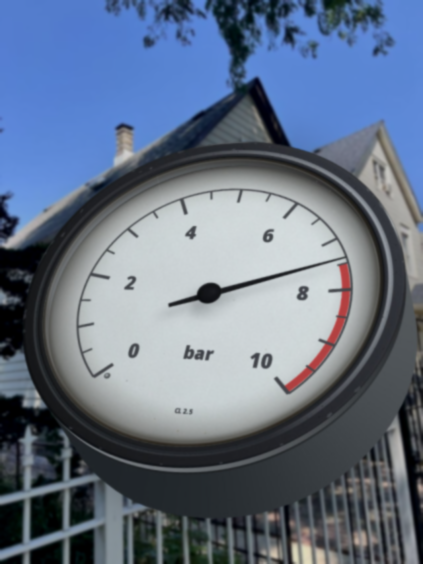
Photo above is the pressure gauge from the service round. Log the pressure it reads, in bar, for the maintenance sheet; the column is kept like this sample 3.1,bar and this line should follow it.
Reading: 7.5,bar
